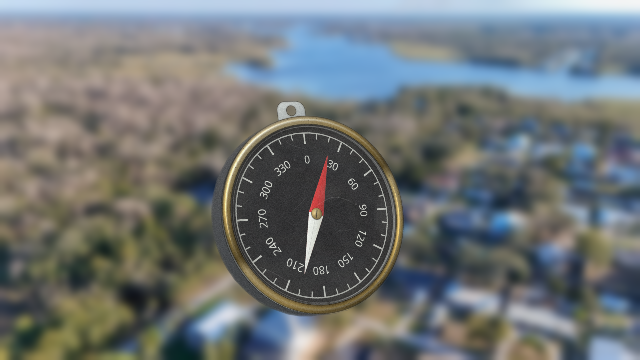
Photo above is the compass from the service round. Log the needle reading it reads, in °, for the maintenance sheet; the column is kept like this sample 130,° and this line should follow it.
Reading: 20,°
